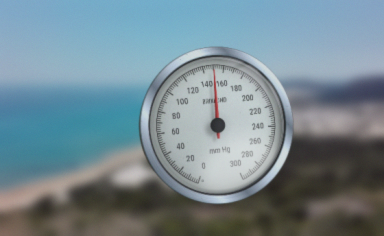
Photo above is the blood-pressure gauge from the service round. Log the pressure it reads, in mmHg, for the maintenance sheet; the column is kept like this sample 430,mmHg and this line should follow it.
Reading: 150,mmHg
